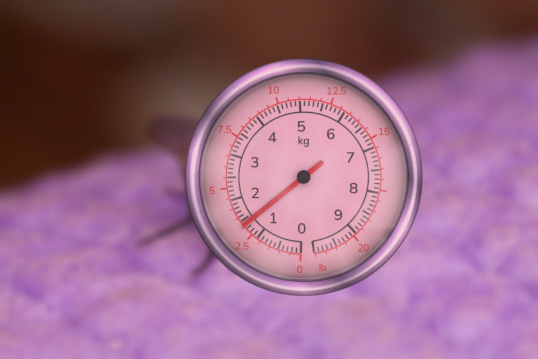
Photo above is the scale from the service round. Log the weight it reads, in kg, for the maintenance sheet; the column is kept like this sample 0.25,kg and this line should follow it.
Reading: 1.4,kg
